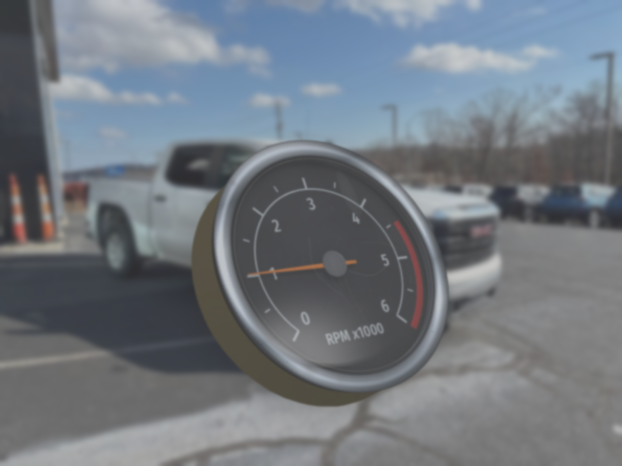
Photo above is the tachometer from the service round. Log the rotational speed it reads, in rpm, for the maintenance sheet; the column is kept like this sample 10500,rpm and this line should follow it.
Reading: 1000,rpm
